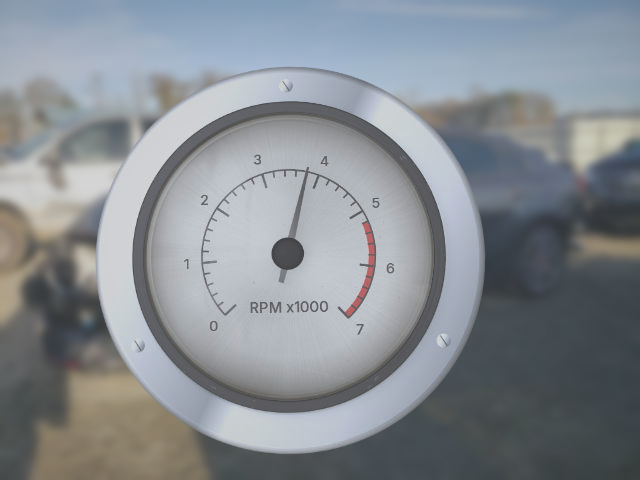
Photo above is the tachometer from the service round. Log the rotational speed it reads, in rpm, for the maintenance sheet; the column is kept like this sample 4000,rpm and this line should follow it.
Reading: 3800,rpm
